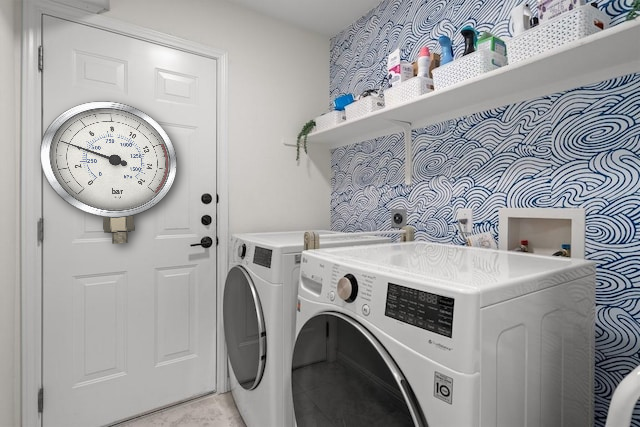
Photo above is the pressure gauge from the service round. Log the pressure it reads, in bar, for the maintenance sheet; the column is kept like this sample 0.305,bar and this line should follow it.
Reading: 4,bar
